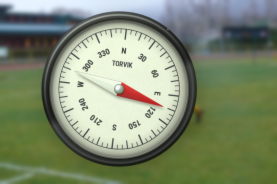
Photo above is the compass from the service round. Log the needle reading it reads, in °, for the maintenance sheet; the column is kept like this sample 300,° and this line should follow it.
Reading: 105,°
